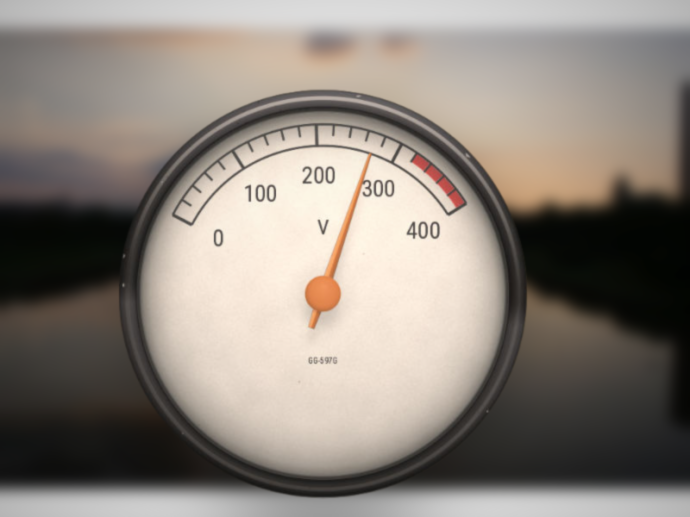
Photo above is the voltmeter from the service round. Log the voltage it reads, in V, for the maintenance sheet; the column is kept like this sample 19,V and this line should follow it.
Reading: 270,V
